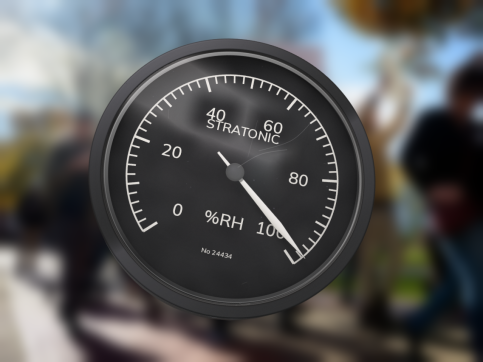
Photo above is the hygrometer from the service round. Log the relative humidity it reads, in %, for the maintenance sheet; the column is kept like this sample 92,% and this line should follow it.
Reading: 98,%
